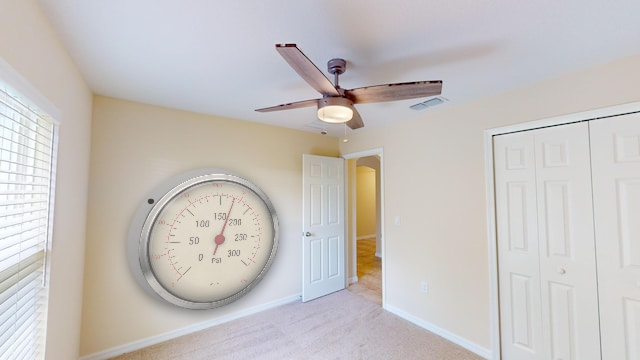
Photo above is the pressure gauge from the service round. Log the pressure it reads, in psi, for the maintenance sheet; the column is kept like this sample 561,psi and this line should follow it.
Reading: 170,psi
